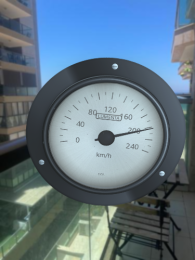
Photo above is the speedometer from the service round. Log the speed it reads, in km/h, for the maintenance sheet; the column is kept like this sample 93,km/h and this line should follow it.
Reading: 200,km/h
